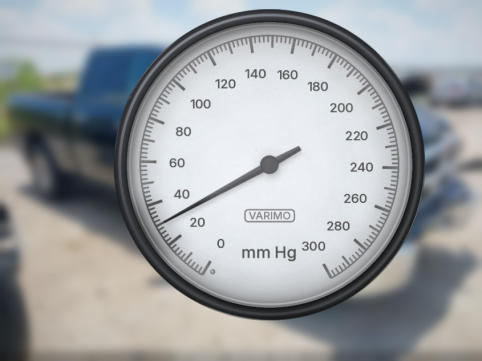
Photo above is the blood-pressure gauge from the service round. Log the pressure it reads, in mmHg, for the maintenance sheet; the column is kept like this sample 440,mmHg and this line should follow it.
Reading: 30,mmHg
